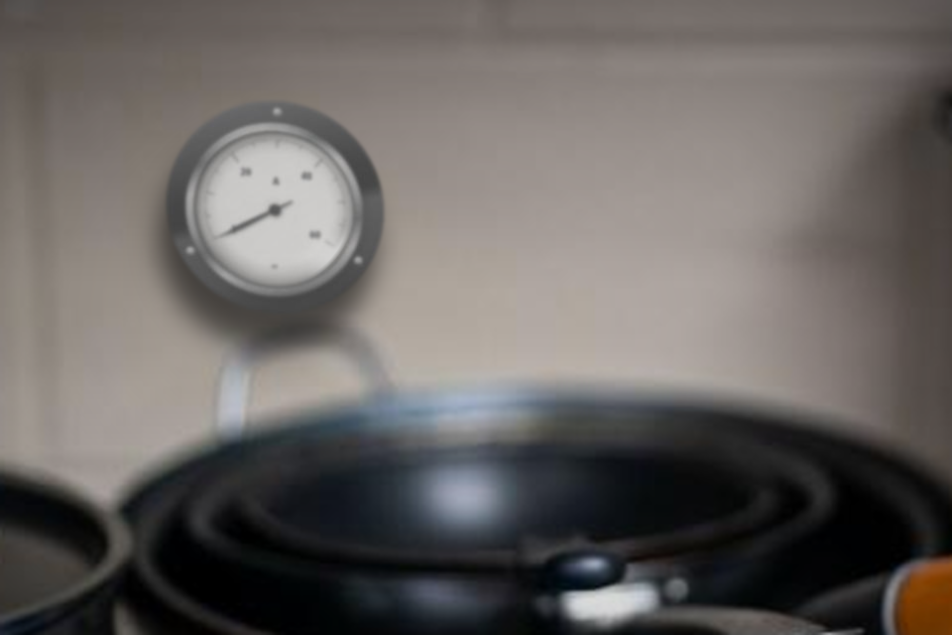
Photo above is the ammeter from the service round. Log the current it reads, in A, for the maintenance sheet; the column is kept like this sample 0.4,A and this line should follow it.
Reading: 0,A
